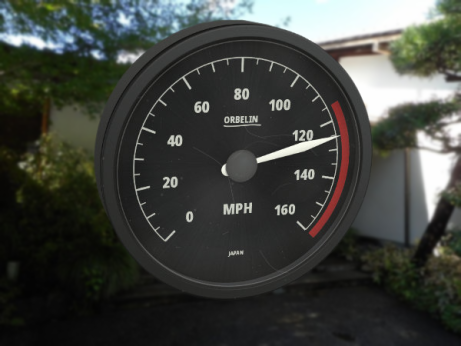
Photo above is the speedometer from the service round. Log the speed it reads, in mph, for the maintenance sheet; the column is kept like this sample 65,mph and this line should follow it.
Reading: 125,mph
